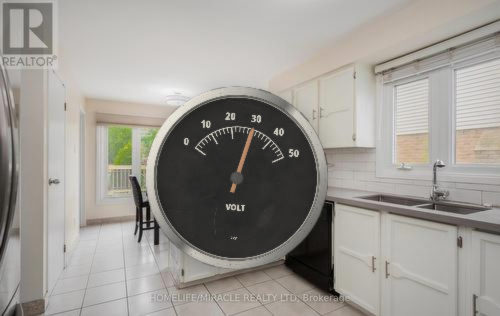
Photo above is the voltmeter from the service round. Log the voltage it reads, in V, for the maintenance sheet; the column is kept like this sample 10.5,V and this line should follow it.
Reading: 30,V
